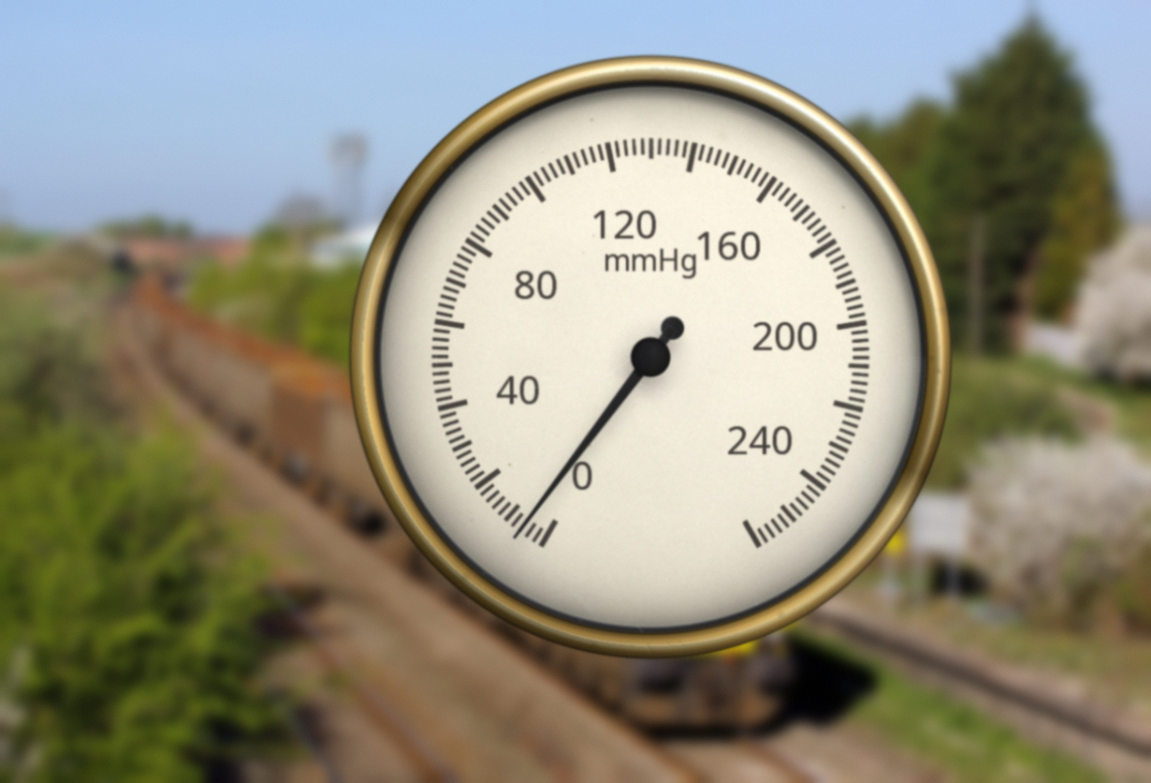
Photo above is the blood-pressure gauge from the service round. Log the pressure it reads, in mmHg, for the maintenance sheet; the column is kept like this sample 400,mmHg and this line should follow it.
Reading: 6,mmHg
